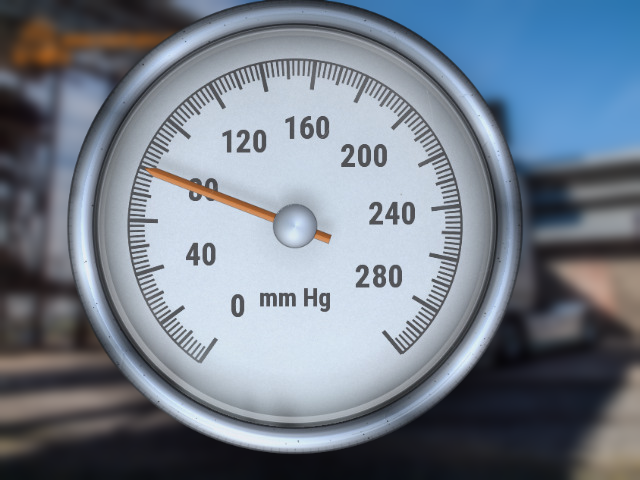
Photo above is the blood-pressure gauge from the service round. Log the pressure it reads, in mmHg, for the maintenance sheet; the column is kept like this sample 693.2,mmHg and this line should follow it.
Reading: 80,mmHg
